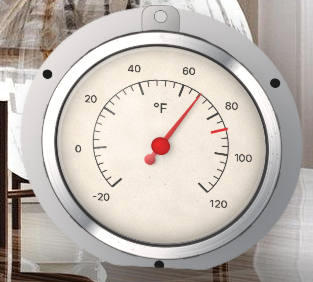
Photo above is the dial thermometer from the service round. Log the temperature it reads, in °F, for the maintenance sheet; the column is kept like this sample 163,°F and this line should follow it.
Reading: 68,°F
